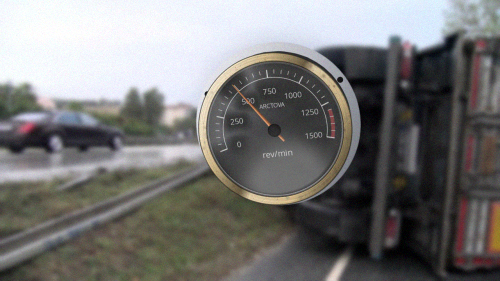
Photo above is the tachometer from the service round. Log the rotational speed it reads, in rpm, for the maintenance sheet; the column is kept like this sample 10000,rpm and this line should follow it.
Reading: 500,rpm
